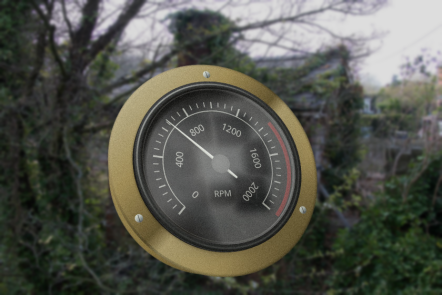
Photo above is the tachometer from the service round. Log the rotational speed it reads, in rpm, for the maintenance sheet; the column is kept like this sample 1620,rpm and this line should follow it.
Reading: 650,rpm
